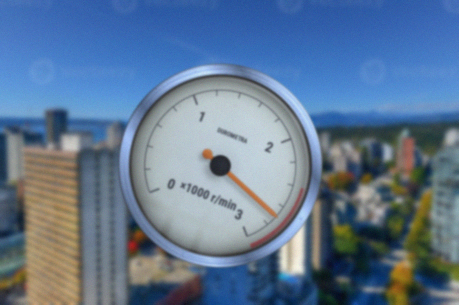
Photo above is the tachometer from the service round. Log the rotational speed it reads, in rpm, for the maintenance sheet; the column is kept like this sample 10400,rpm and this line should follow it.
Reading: 2700,rpm
